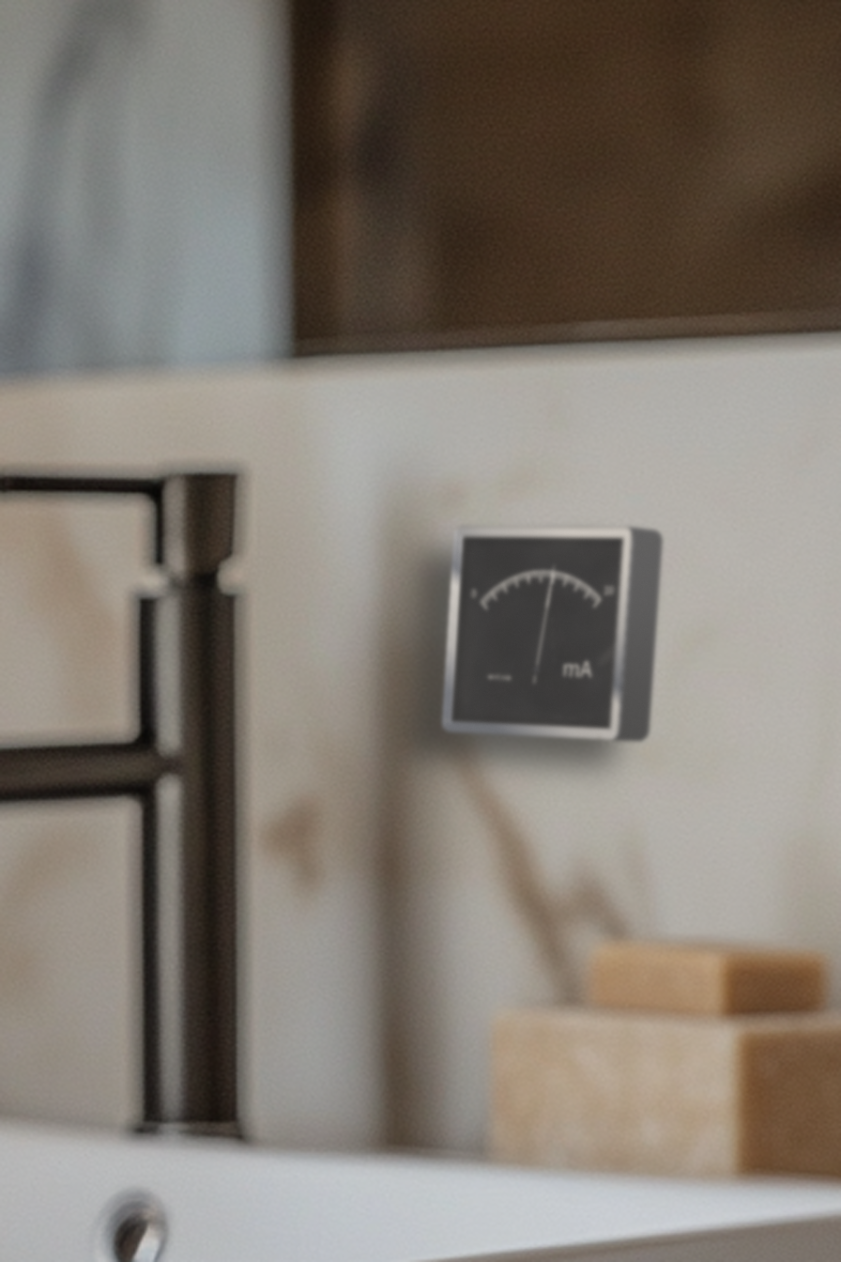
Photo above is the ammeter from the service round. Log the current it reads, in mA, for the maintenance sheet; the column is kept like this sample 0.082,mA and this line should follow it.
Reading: 6,mA
